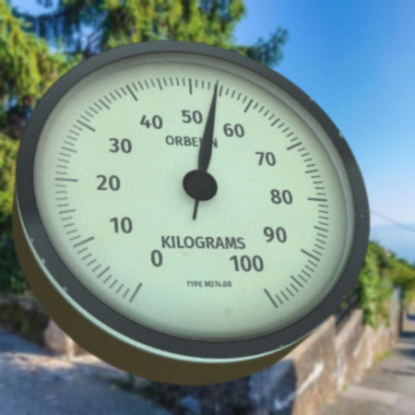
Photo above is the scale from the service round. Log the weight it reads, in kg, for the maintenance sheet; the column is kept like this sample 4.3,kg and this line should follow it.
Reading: 54,kg
